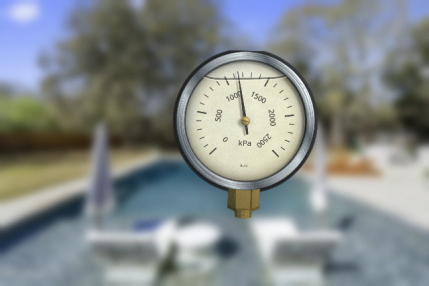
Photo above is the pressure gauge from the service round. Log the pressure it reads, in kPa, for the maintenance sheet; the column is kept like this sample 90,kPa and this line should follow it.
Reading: 1150,kPa
